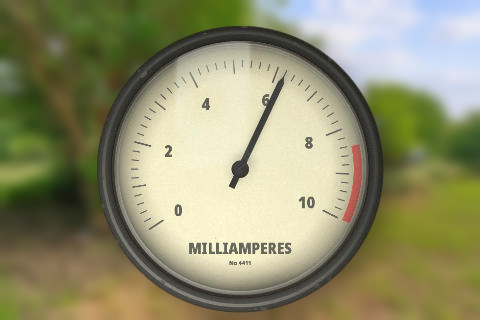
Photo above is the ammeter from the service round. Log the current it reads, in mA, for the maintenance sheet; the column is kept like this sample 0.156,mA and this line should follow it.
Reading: 6.2,mA
